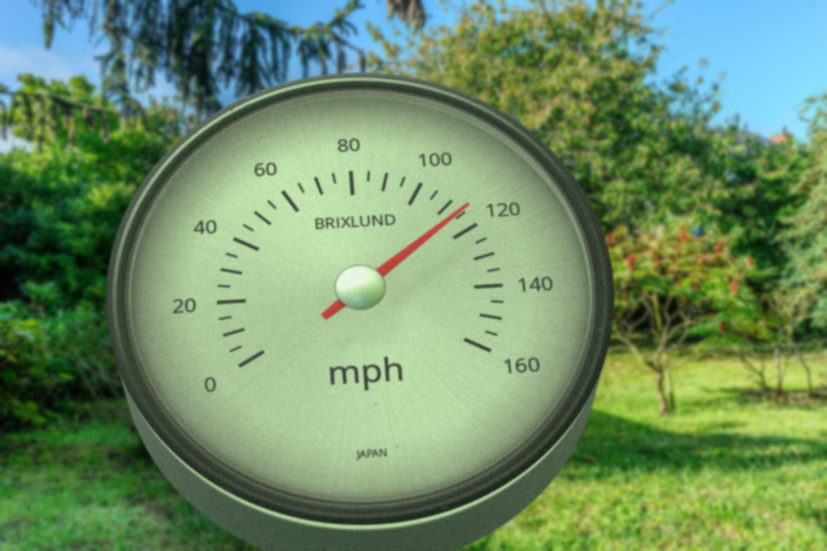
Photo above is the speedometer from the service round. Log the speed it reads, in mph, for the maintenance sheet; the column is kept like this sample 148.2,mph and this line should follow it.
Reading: 115,mph
